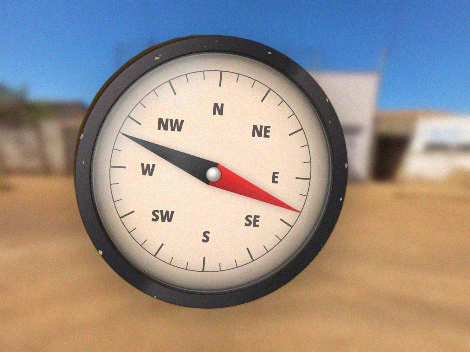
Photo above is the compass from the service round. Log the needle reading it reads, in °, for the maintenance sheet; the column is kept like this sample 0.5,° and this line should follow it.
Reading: 110,°
